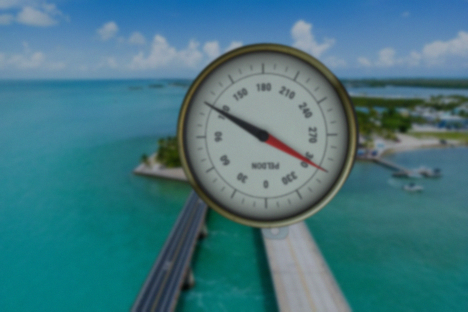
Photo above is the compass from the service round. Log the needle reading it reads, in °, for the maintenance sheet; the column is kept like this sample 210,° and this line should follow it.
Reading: 300,°
